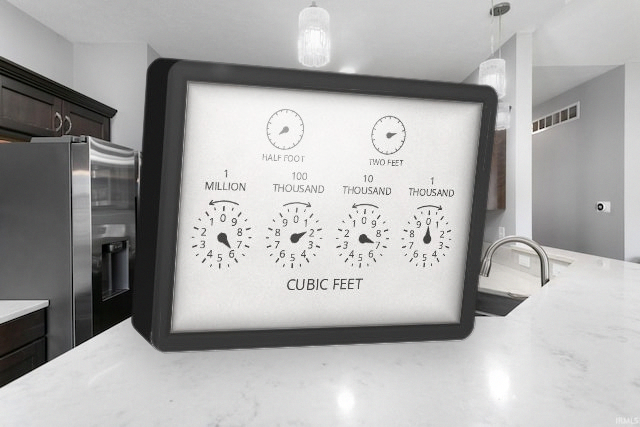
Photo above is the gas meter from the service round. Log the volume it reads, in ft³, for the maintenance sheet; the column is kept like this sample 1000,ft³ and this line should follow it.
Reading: 617000,ft³
